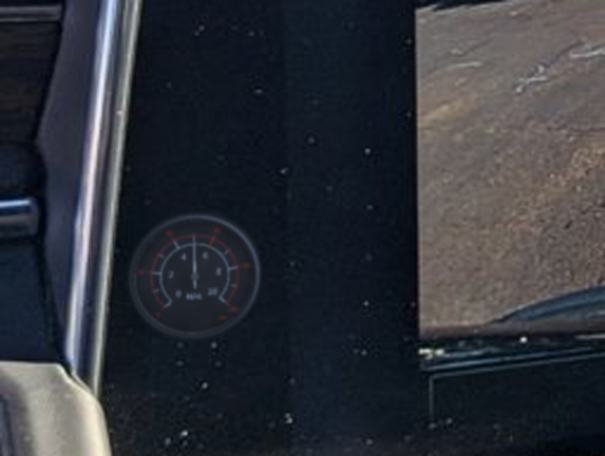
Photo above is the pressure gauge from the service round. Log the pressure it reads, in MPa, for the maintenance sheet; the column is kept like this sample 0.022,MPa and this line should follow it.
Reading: 5,MPa
